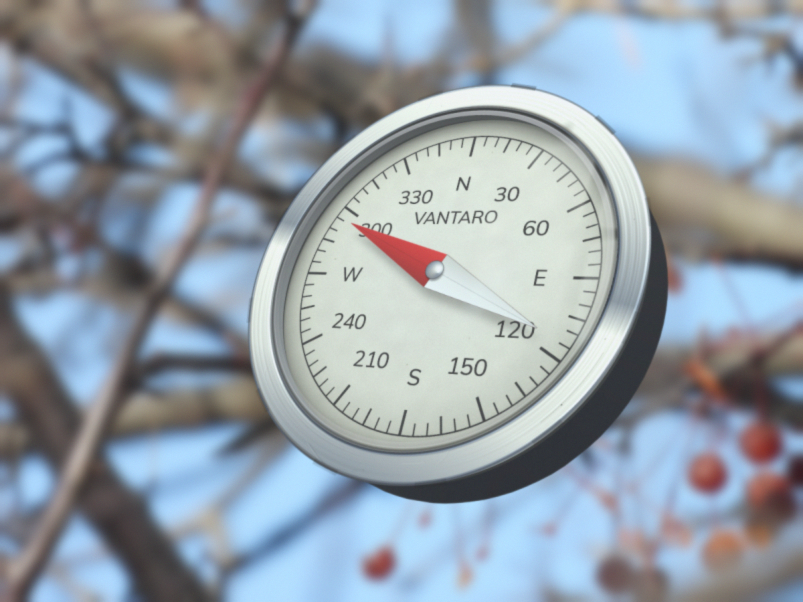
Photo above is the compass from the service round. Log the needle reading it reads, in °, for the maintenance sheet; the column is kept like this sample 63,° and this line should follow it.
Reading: 295,°
